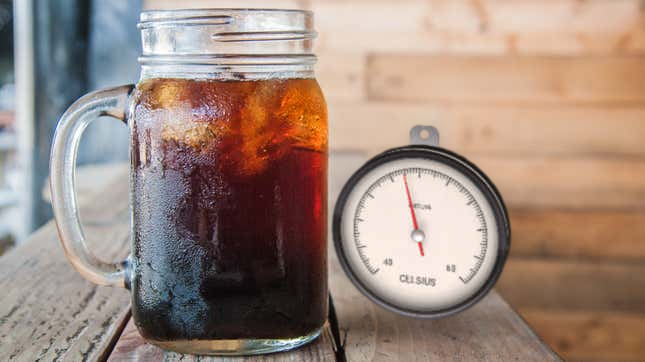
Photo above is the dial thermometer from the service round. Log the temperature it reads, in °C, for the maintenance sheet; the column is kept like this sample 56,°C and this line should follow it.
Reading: 5,°C
